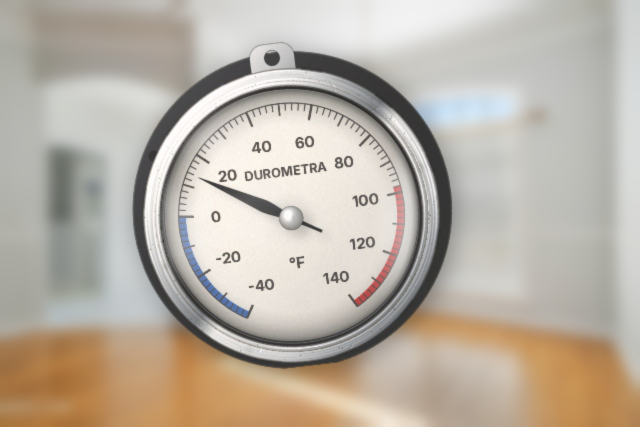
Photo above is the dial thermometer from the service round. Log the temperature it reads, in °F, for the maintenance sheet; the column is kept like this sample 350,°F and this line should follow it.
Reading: 14,°F
